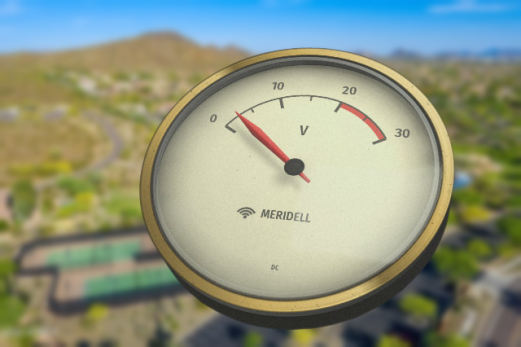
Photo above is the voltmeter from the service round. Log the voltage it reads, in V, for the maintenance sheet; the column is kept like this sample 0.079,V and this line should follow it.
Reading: 2.5,V
